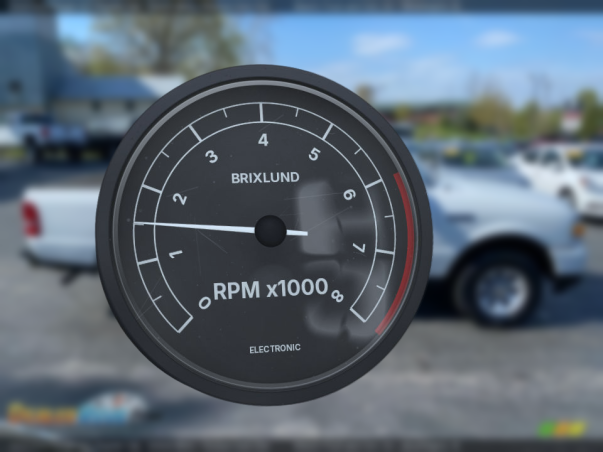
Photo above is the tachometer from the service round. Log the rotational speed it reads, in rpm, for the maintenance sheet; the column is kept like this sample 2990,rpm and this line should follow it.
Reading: 1500,rpm
